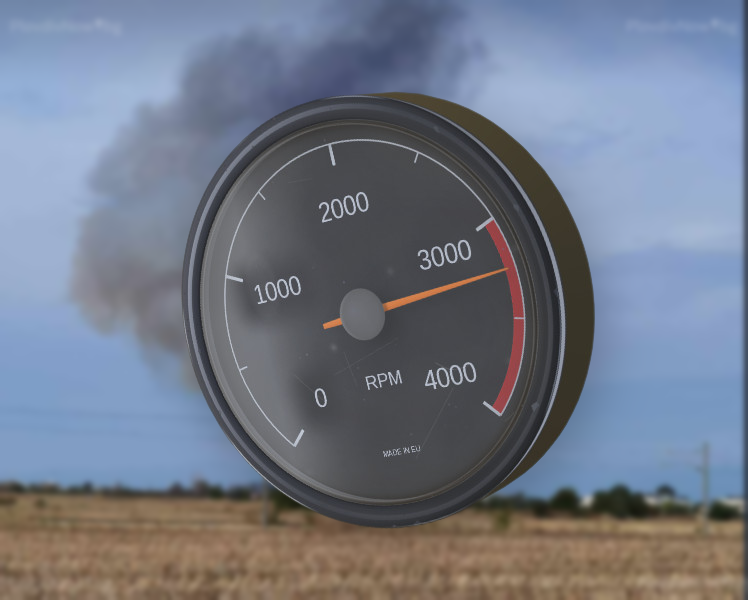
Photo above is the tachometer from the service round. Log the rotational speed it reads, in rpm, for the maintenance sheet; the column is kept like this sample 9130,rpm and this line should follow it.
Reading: 3250,rpm
